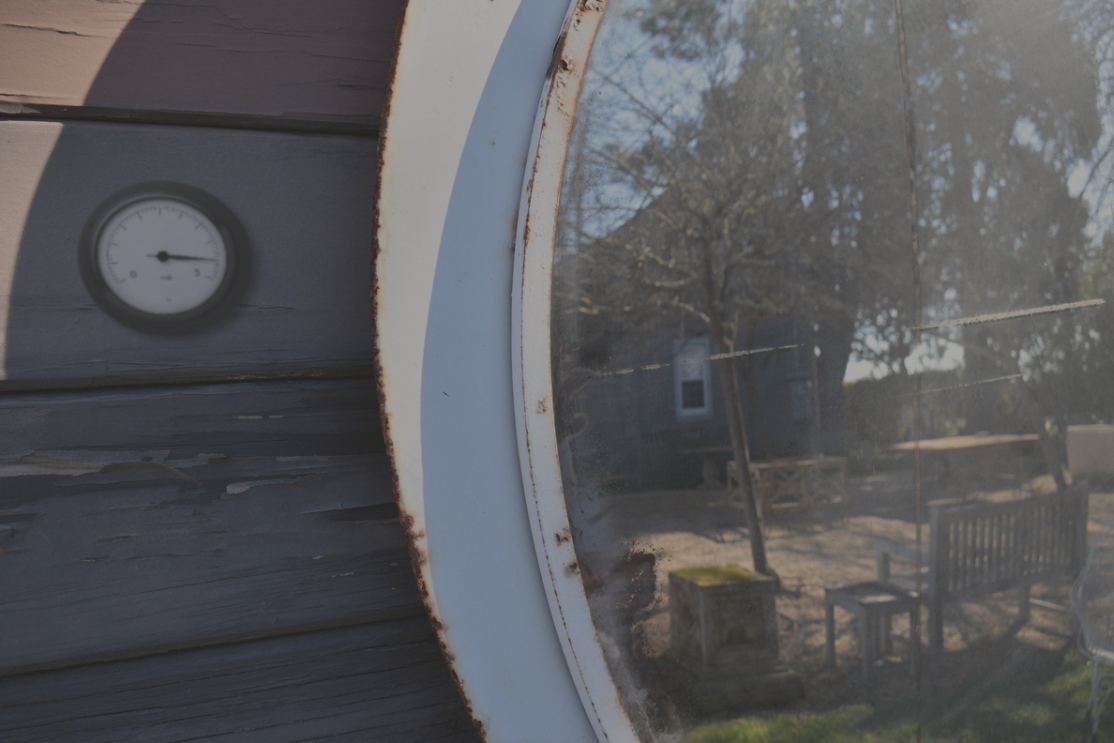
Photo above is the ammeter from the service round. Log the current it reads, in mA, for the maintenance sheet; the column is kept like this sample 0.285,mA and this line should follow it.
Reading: 4.5,mA
